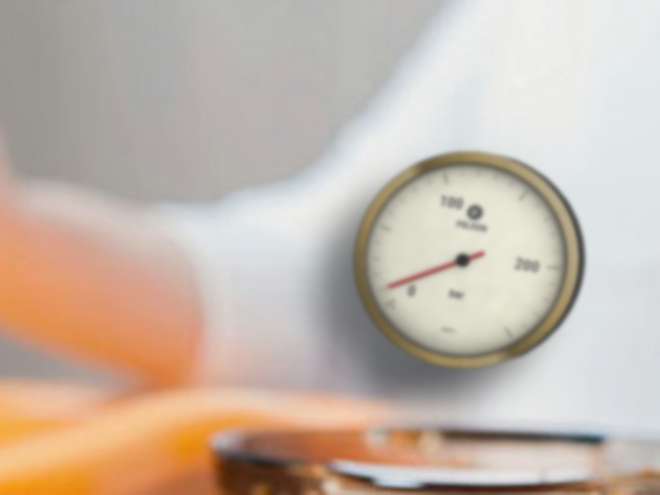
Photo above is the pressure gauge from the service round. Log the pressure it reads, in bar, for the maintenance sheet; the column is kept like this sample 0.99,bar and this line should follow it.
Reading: 10,bar
